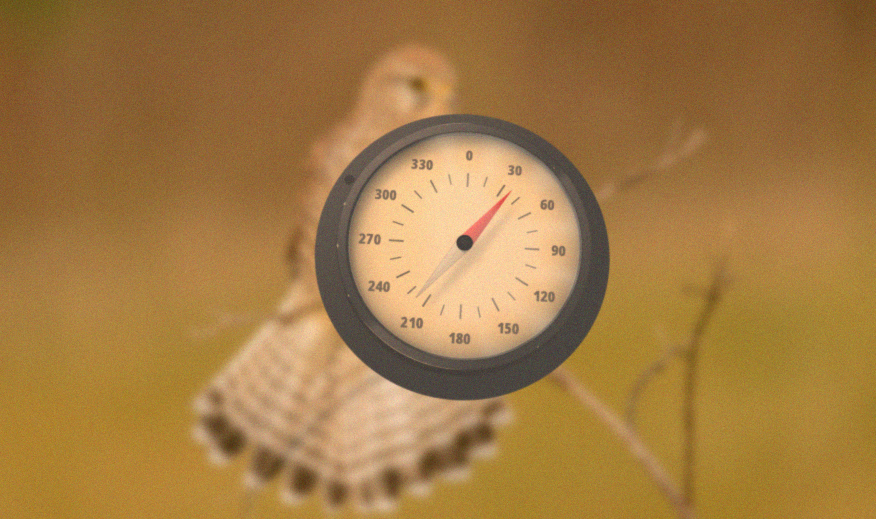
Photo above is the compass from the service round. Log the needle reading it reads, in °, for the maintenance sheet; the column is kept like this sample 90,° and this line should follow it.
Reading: 37.5,°
